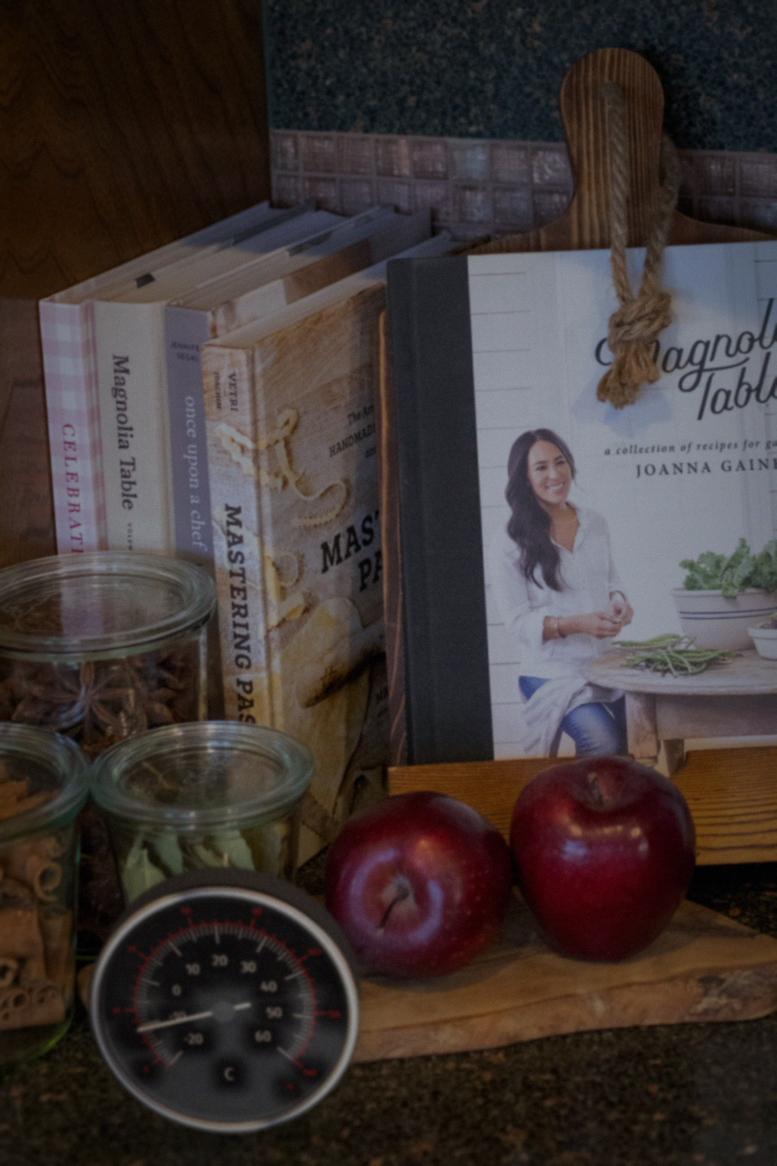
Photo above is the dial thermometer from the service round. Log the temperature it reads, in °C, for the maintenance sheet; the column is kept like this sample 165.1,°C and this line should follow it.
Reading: -10,°C
